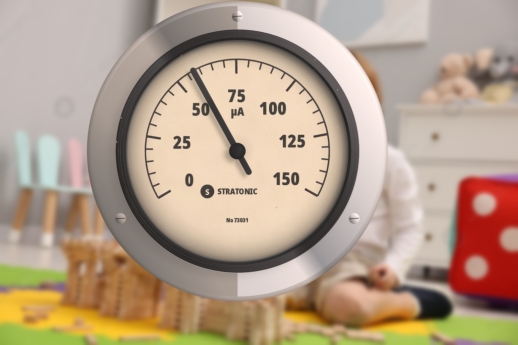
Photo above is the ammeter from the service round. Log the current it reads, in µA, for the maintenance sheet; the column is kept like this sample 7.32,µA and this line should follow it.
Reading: 57.5,µA
